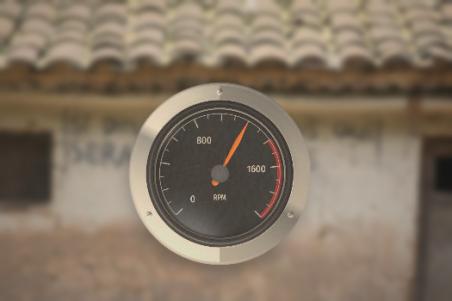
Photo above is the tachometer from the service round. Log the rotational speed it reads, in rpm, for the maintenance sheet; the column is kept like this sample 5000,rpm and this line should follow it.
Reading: 1200,rpm
